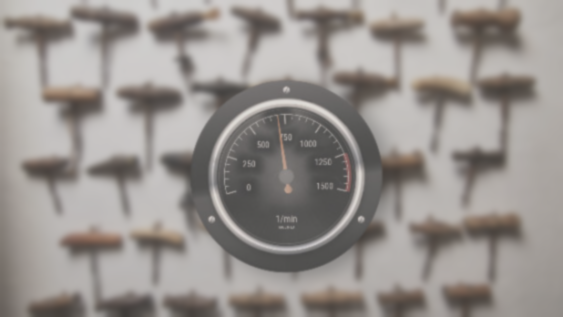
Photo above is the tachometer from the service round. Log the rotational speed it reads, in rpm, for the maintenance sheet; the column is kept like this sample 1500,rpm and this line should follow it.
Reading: 700,rpm
